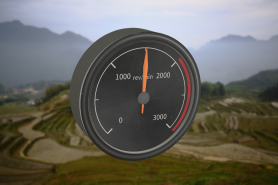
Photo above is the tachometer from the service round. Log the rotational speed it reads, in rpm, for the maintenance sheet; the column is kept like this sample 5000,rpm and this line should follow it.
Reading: 1500,rpm
